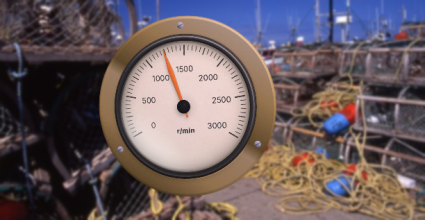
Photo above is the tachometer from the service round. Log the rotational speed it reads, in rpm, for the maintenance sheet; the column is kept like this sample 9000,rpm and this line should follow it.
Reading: 1250,rpm
